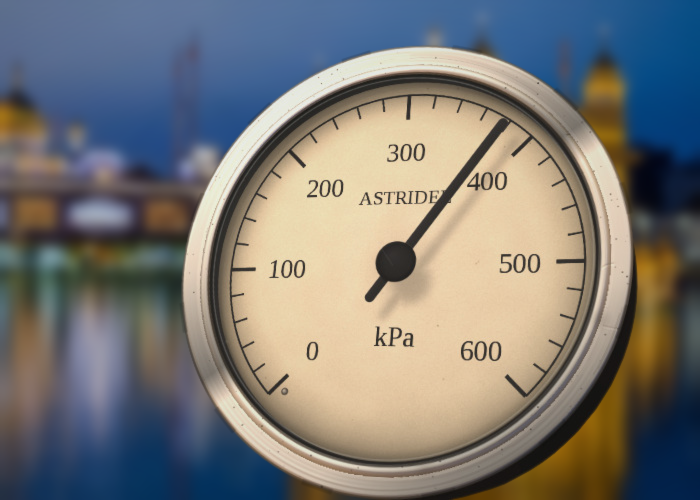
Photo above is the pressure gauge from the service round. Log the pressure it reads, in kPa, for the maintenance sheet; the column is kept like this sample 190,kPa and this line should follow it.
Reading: 380,kPa
